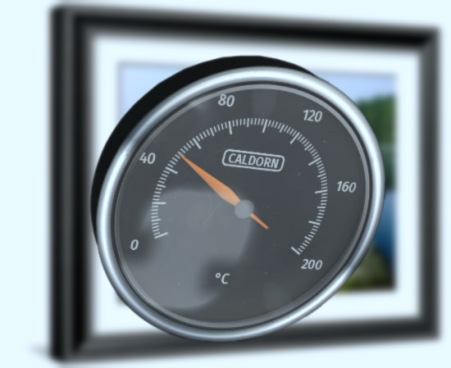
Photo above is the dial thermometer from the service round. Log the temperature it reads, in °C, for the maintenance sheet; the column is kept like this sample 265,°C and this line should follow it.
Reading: 50,°C
